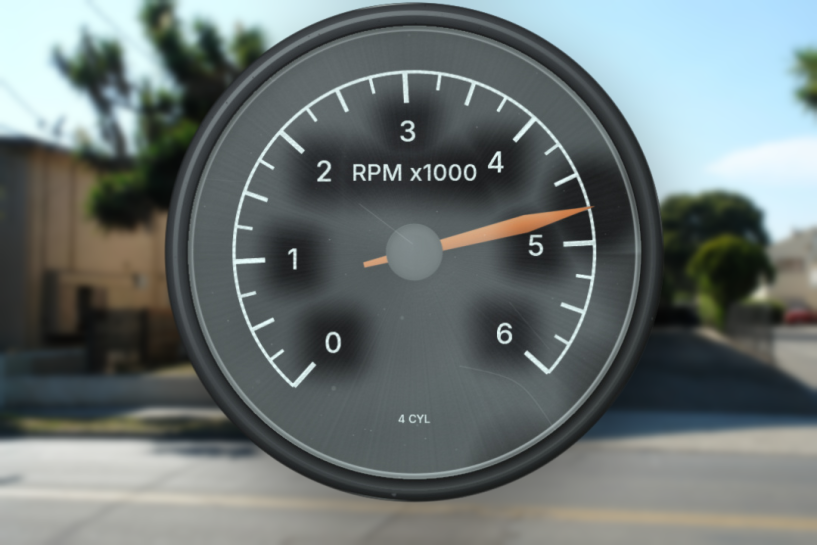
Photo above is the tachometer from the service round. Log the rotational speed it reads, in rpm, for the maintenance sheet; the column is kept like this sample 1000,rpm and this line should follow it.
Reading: 4750,rpm
